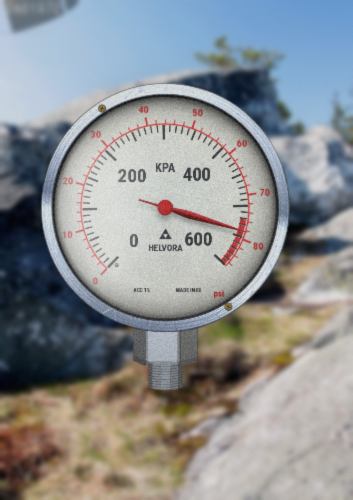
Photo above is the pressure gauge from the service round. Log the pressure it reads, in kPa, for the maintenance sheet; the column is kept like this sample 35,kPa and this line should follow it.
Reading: 540,kPa
